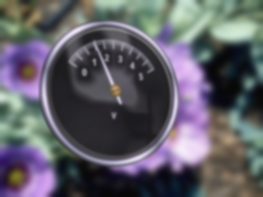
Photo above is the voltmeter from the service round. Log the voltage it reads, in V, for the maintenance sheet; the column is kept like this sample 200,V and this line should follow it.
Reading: 1.5,V
